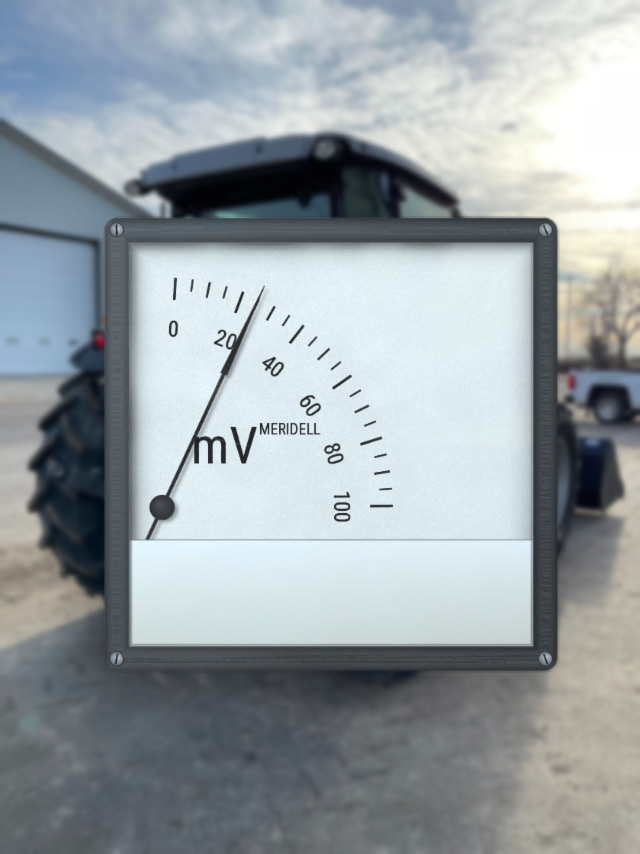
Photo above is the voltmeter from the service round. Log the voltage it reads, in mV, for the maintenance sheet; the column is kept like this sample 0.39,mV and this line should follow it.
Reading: 25,mV
